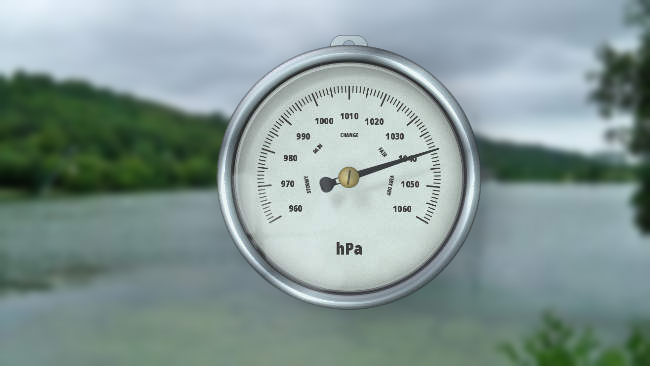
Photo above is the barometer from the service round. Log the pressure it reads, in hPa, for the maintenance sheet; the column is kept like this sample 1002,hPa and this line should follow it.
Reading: 1040,hPa
